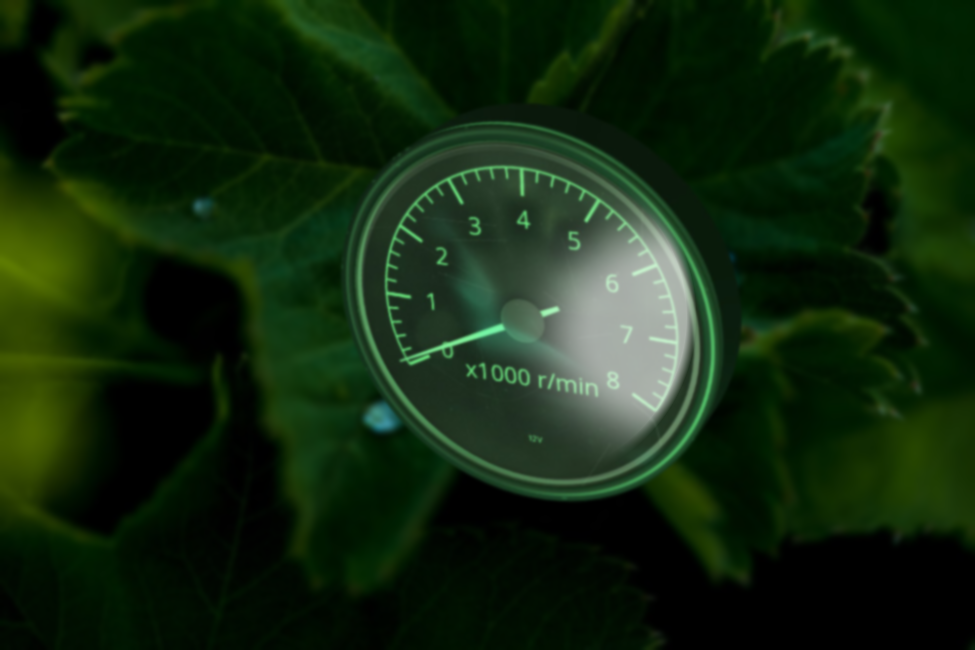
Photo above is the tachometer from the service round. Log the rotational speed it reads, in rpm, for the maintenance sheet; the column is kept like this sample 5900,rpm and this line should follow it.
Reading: 100,rpm
